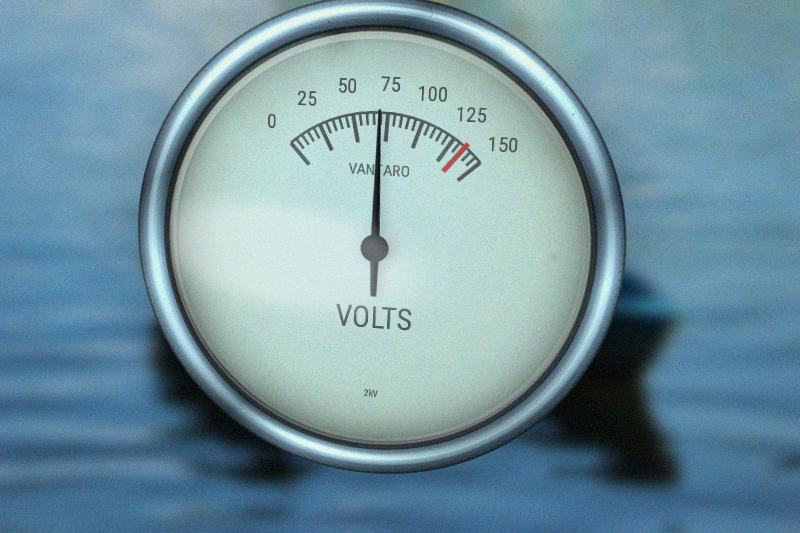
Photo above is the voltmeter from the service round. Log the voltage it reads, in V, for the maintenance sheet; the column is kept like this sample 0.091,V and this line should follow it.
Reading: 70,V
